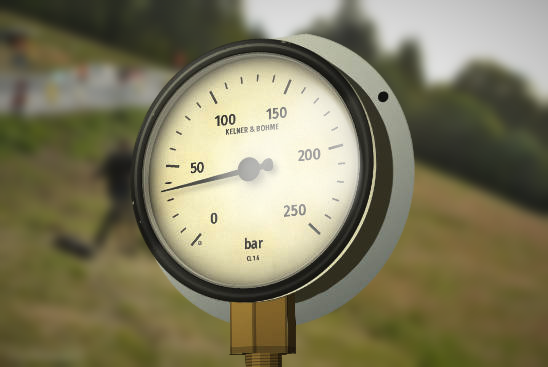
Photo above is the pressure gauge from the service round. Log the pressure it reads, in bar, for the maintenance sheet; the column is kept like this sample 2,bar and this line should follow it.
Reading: 35,bar
